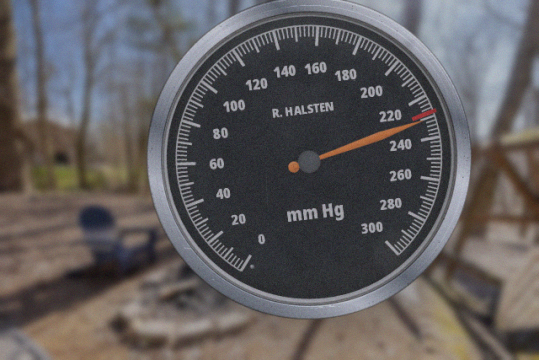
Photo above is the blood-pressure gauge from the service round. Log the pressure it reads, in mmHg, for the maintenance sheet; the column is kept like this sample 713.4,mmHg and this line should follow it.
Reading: 230,mmHg
